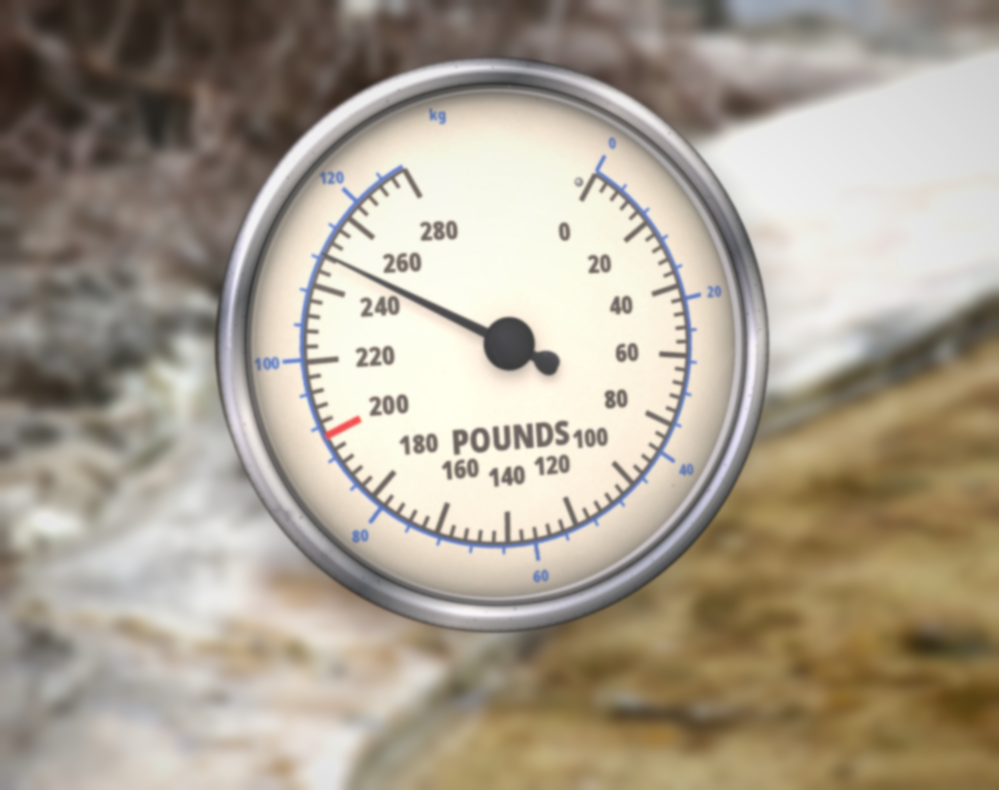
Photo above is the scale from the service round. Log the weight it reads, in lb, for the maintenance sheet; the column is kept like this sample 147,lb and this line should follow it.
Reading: 248,lb
